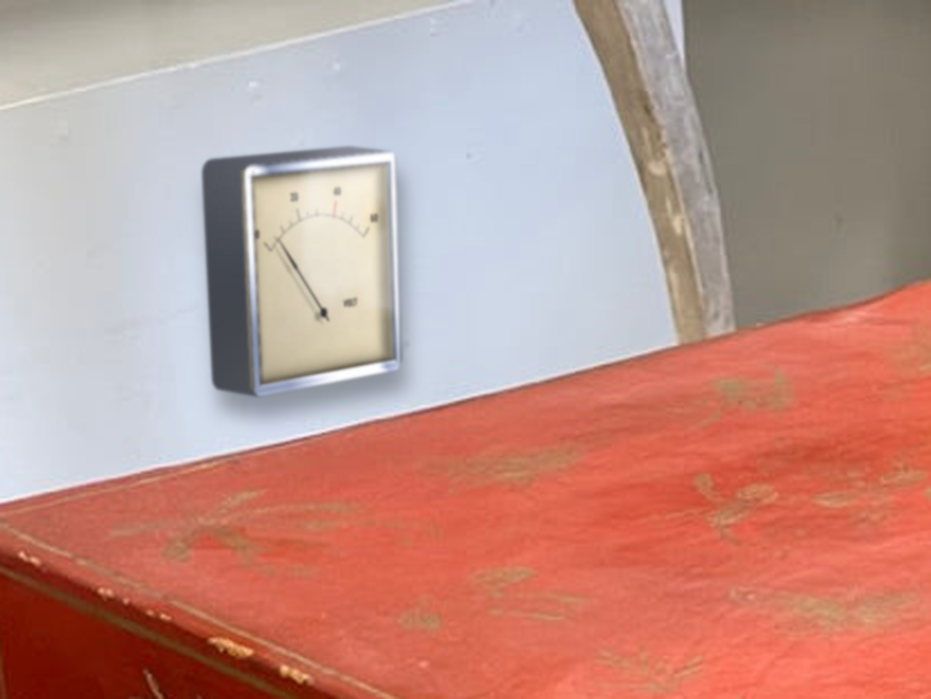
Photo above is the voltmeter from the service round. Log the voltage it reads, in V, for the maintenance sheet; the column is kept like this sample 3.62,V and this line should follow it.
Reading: 5,V
